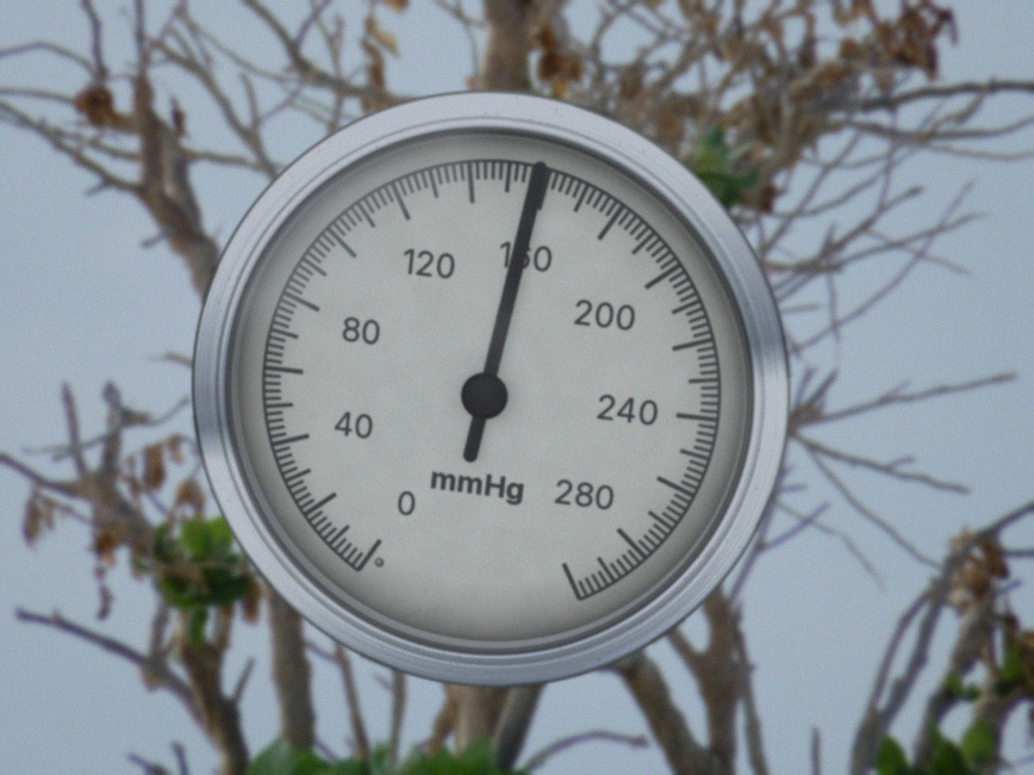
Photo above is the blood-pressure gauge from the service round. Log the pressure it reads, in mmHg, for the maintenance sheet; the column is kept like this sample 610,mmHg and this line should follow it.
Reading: 158,mmHg
